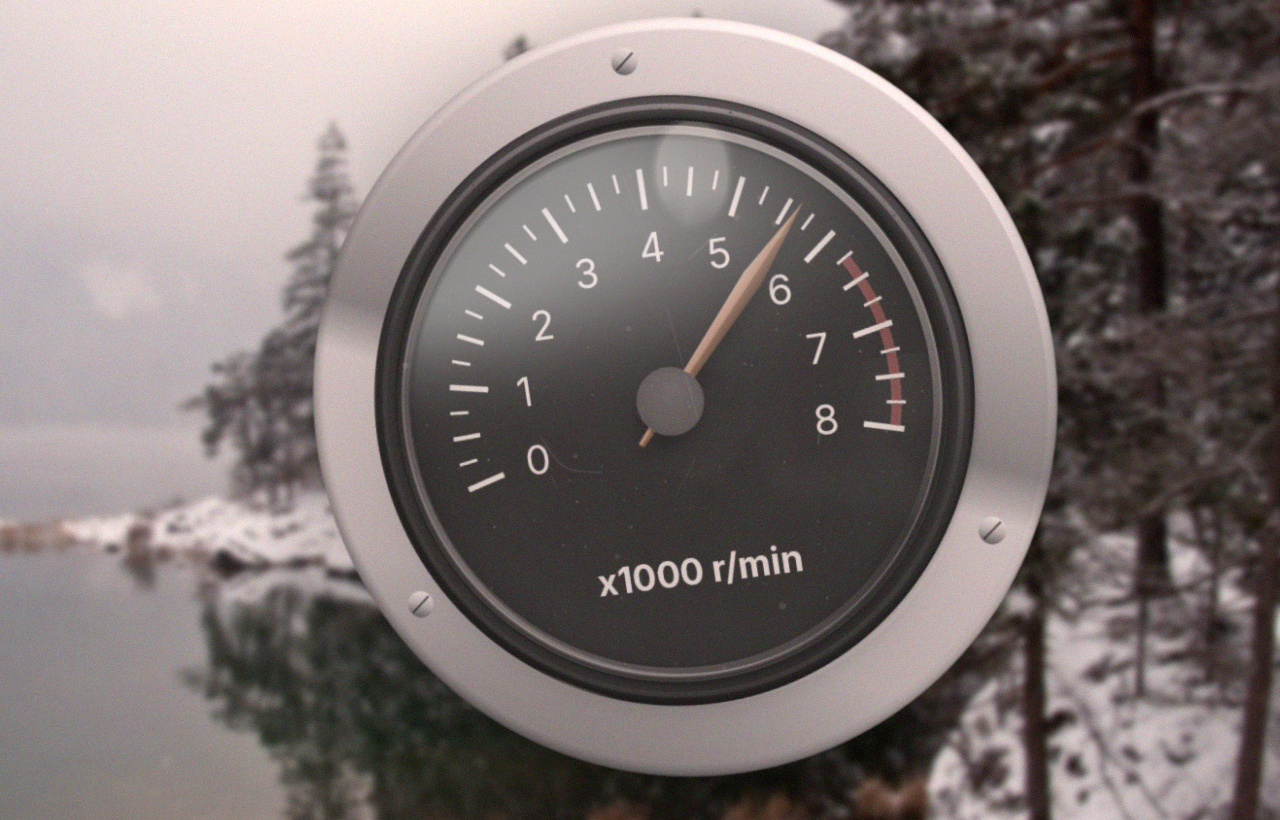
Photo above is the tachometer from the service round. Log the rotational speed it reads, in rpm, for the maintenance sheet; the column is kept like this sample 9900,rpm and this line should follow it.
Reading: 5625,rpm
